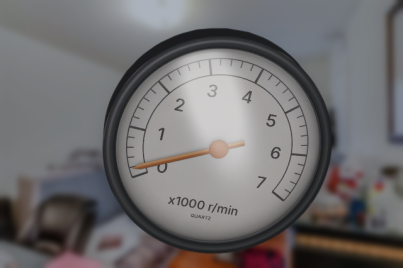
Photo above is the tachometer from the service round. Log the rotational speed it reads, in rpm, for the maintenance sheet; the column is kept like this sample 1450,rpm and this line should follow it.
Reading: 200,rpm
